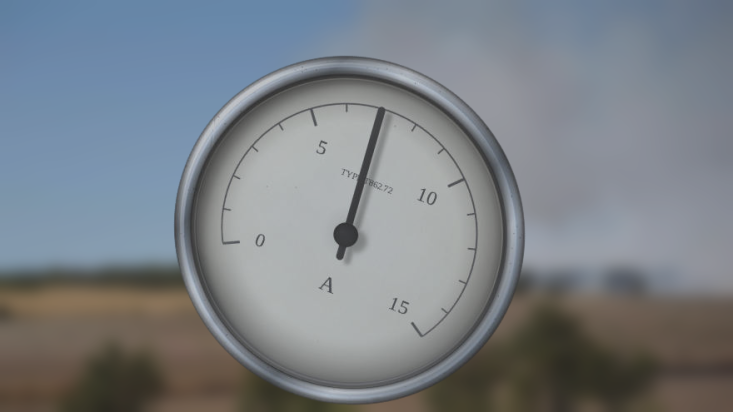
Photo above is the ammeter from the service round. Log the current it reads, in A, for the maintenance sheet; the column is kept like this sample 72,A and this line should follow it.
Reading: 7,A
